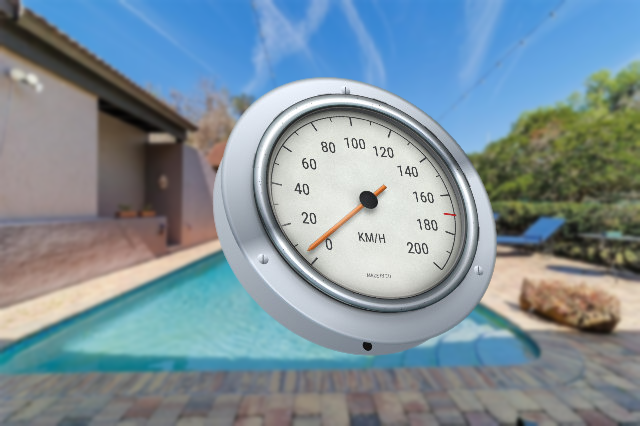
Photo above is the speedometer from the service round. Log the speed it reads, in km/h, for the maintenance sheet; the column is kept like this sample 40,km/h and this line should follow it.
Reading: 5,km/h
